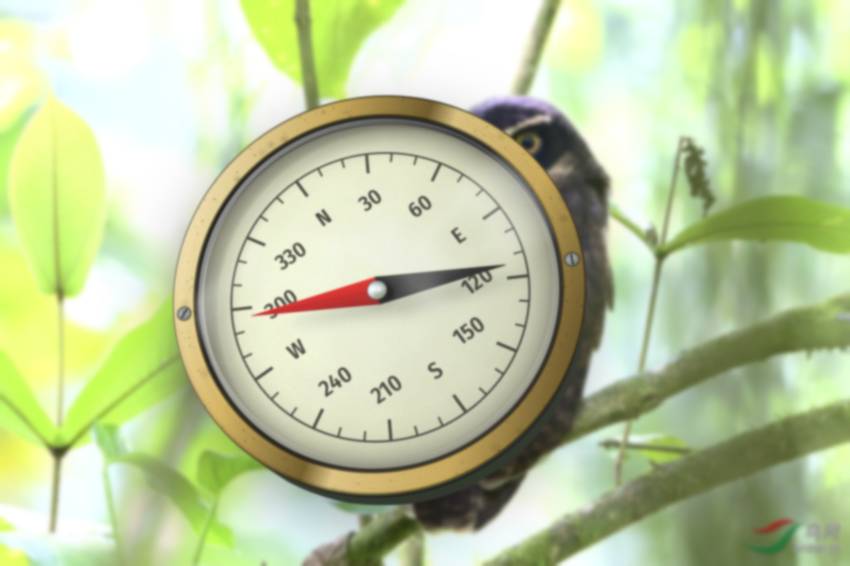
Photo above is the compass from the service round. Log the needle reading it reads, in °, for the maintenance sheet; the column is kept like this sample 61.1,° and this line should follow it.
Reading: 295,°
